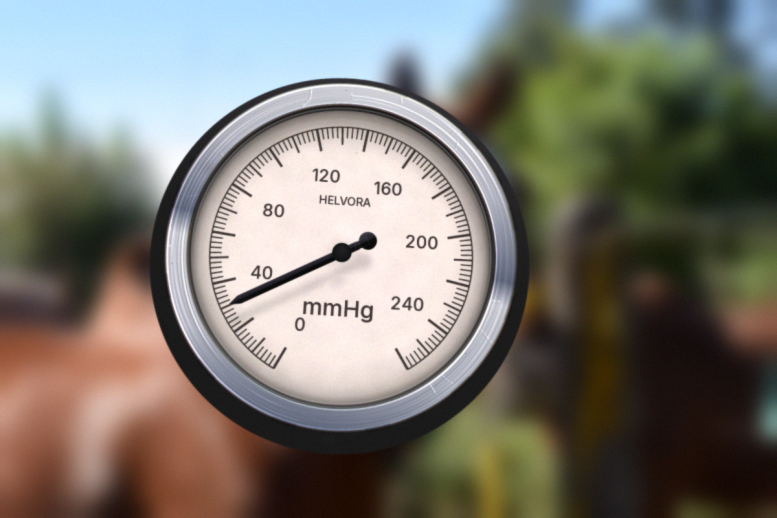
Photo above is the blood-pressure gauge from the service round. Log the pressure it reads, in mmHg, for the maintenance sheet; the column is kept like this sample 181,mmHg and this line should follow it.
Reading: 30,mmHg
